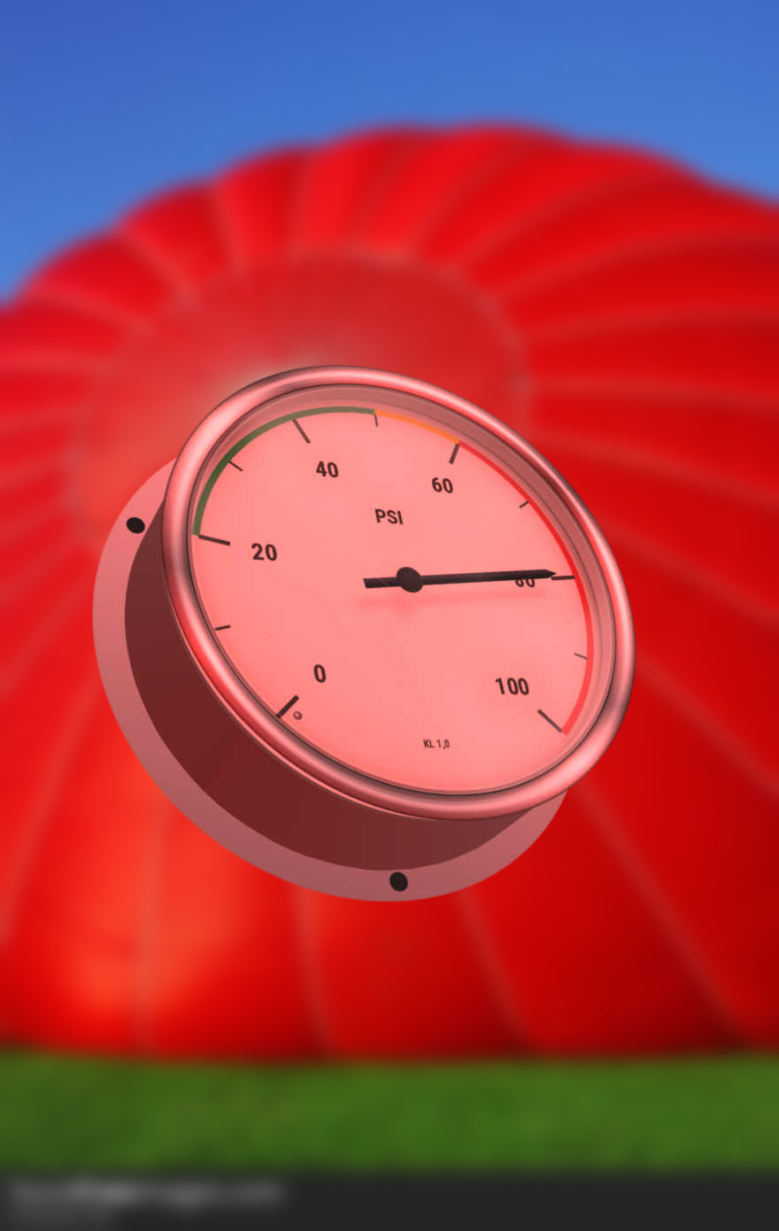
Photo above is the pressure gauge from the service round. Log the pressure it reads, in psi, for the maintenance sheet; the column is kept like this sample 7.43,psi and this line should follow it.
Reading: 80,psi
